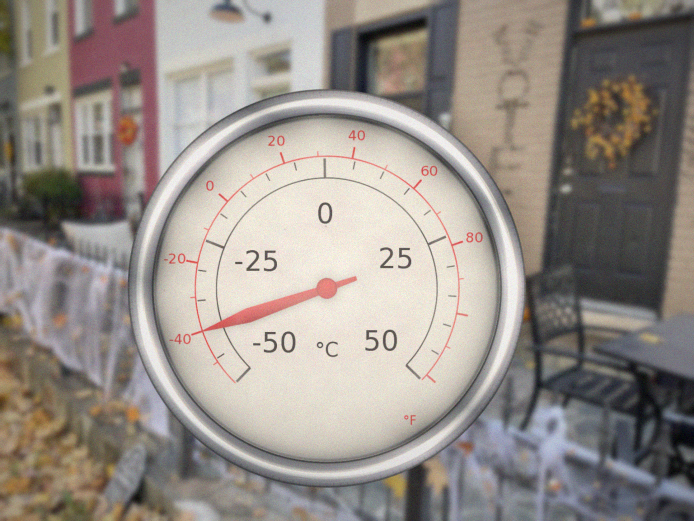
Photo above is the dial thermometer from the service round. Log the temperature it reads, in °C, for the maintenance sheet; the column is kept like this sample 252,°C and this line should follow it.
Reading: -40,°C
